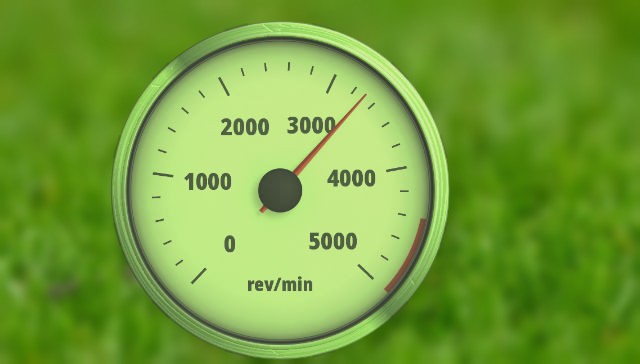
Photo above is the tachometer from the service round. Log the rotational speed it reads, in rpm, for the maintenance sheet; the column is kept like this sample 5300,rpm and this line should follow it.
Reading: 3300,rpm
